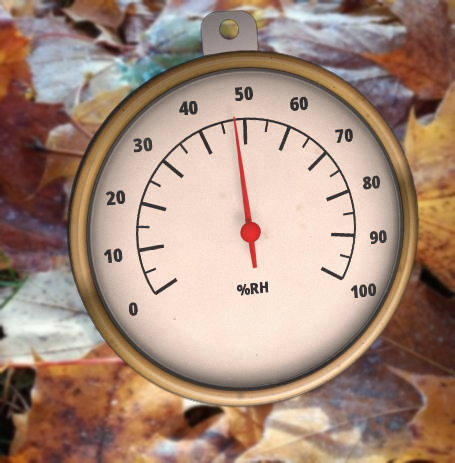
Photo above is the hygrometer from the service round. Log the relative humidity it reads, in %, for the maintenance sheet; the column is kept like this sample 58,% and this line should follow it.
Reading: 47.5,%
